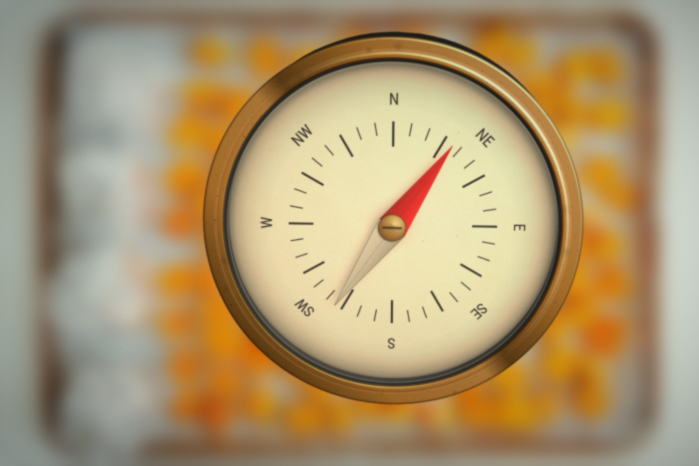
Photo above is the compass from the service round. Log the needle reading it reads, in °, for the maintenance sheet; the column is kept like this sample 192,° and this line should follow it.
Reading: 35,°
